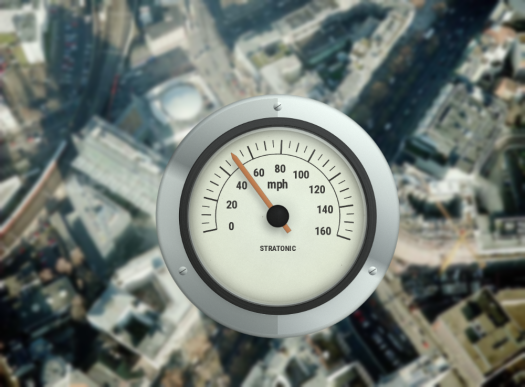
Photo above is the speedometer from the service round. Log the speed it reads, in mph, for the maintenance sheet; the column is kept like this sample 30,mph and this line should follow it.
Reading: 50,mph
